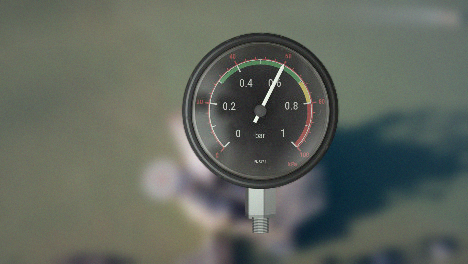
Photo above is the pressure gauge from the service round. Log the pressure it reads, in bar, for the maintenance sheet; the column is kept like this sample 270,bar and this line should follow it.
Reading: 0.6,bar
